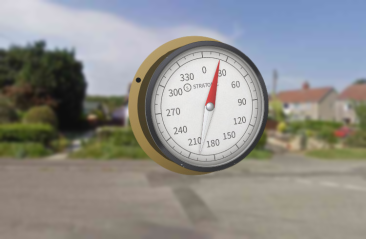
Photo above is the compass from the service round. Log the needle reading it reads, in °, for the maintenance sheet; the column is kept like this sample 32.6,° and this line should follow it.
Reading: 20,°
